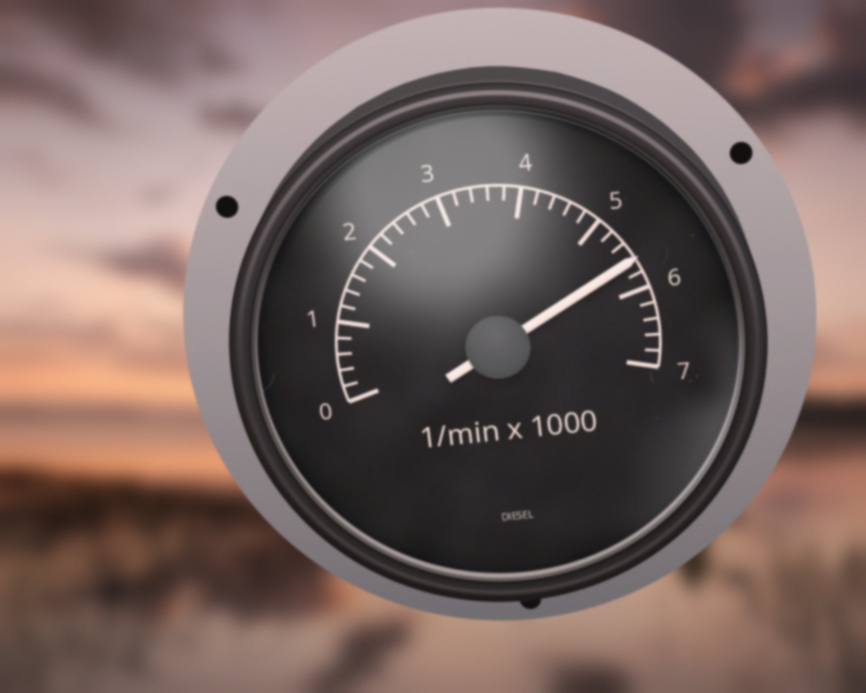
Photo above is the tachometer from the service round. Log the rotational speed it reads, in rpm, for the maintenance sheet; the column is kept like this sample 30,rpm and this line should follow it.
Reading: 5600,rpm
